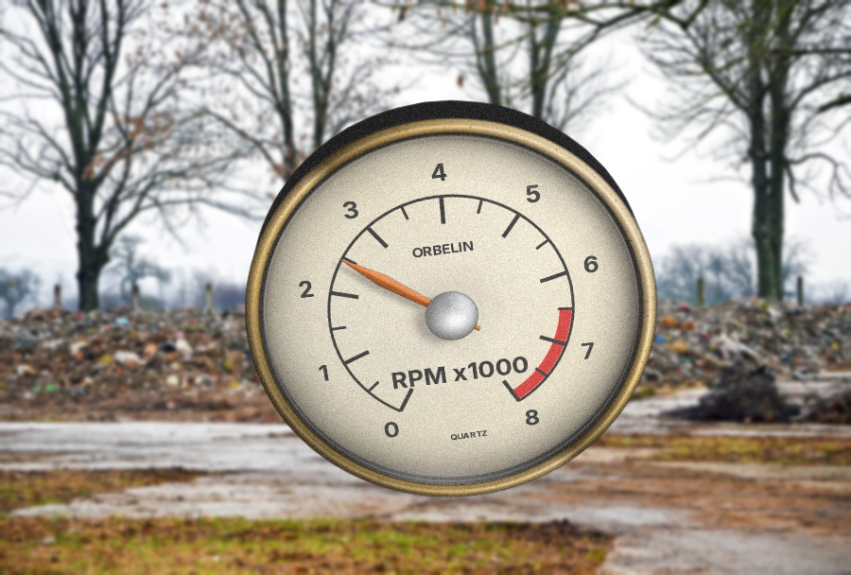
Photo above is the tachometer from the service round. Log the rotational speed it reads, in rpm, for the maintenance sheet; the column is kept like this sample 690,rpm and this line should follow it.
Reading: 2500,rpm
